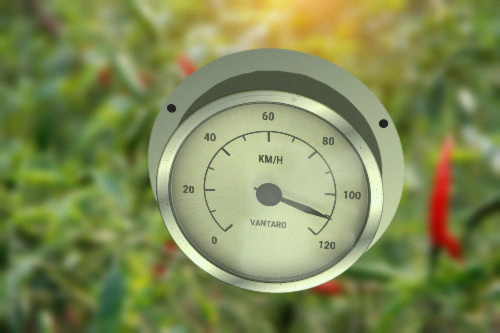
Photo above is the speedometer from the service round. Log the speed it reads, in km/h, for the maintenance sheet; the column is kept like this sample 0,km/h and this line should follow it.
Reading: 110,km/h
